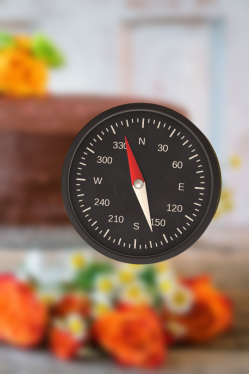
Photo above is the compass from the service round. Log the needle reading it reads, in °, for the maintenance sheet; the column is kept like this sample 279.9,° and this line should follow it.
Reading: 340,°
